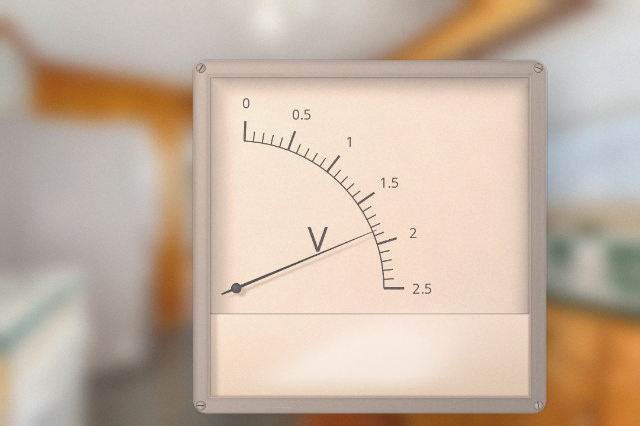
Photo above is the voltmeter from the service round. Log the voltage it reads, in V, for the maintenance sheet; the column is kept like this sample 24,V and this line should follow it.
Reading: 1.85,V
